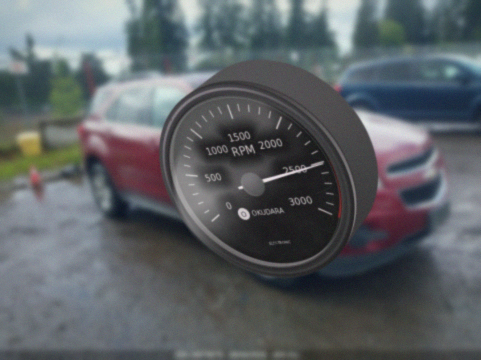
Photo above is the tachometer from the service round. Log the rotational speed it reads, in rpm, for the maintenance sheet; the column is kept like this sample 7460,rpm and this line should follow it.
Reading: 2500,rpm
